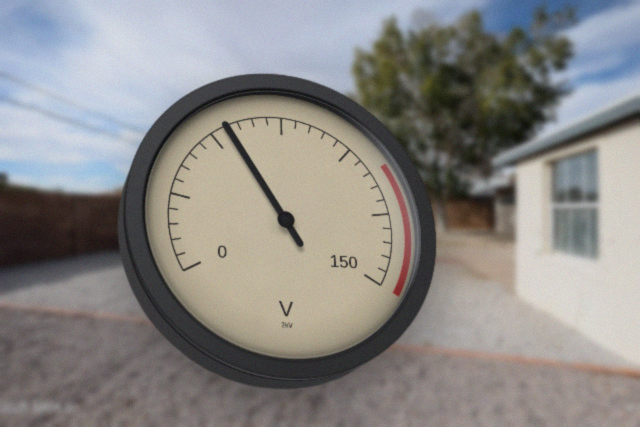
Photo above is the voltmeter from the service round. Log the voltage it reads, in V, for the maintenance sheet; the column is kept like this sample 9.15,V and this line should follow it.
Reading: 55,V
